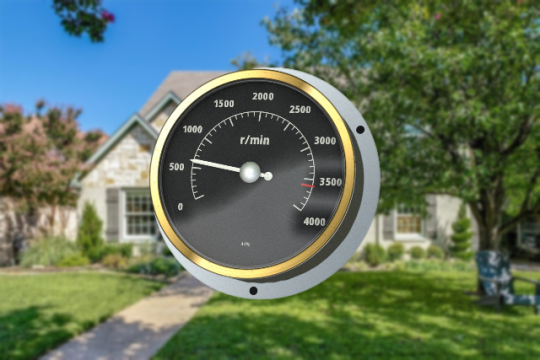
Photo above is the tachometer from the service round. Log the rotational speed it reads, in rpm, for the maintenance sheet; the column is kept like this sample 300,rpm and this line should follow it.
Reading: 600,rpm
